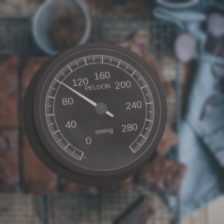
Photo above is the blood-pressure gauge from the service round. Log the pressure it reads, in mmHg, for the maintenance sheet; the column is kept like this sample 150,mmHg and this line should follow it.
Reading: 100,mmHg
